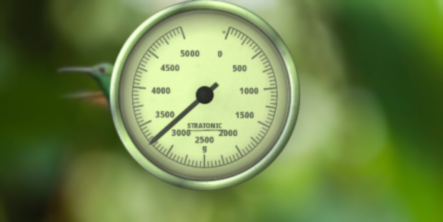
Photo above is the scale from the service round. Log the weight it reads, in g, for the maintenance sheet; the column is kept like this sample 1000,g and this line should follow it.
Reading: 3250,g
